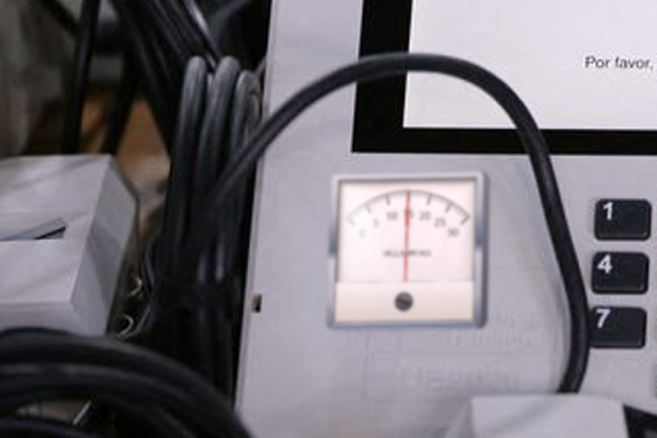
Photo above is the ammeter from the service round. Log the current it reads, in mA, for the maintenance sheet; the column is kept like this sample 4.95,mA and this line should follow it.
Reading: 15,mA
